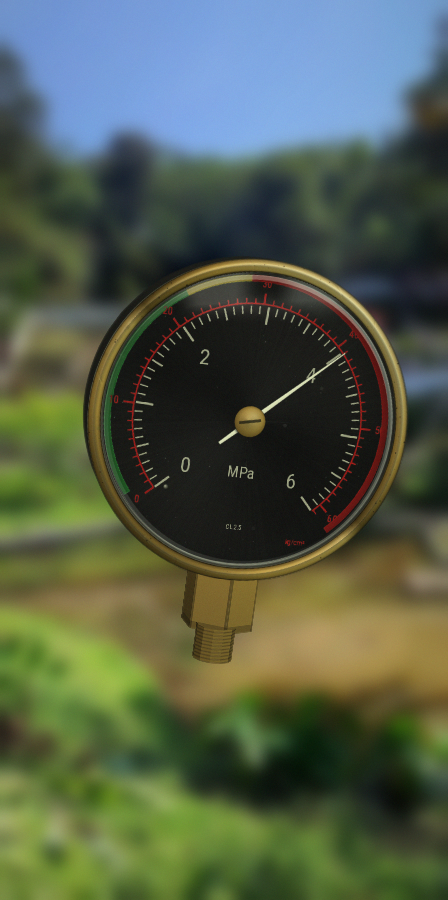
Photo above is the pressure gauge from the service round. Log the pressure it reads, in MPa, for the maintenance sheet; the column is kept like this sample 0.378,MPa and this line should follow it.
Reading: 4,MPa
